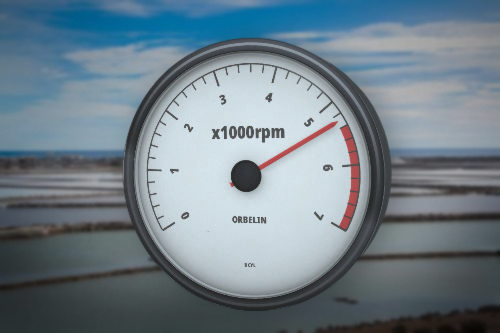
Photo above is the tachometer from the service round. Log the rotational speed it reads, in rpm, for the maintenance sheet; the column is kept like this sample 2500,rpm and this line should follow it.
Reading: 5300,rpm
